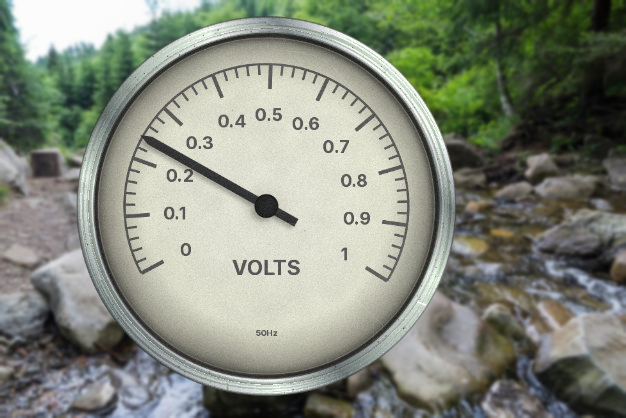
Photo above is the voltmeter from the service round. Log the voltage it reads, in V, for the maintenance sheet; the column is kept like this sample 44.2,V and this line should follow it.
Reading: 0.24,V
